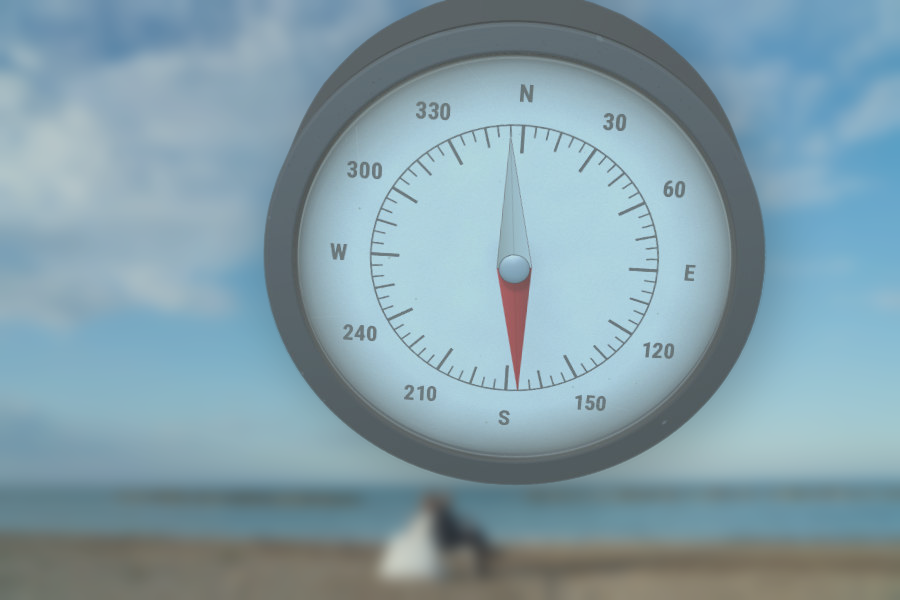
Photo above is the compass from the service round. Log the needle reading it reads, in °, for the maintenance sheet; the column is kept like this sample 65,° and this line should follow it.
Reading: 175,°
